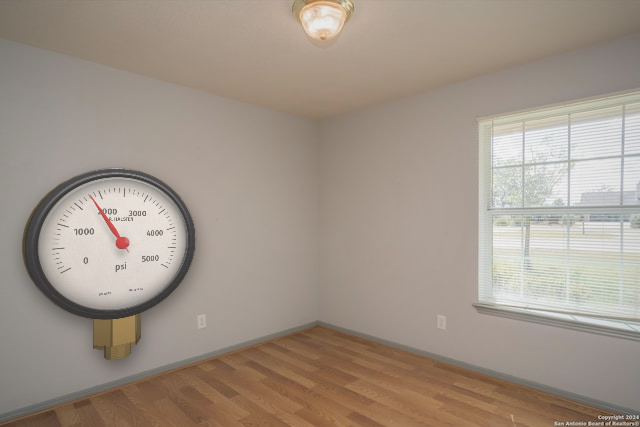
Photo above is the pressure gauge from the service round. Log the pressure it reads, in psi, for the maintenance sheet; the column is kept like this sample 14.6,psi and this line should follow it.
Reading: 1800,psi
